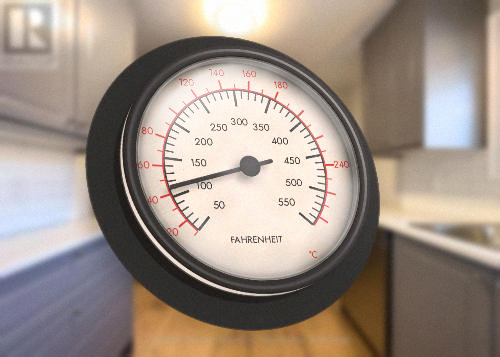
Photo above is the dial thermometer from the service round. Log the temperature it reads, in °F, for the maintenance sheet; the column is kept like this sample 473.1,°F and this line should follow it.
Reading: 110,°F
